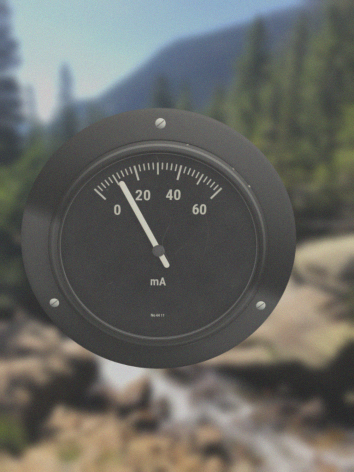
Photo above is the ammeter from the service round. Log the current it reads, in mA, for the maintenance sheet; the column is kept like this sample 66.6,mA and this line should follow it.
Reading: 12,mA
